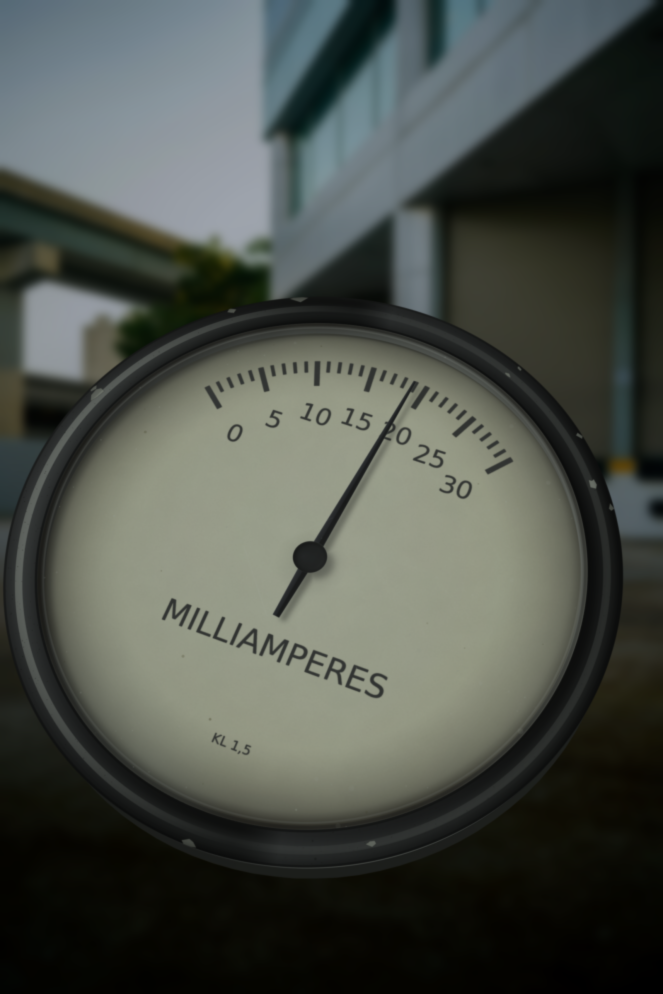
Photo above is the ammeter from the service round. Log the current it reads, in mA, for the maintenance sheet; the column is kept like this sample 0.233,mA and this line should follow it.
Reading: 19,mA
